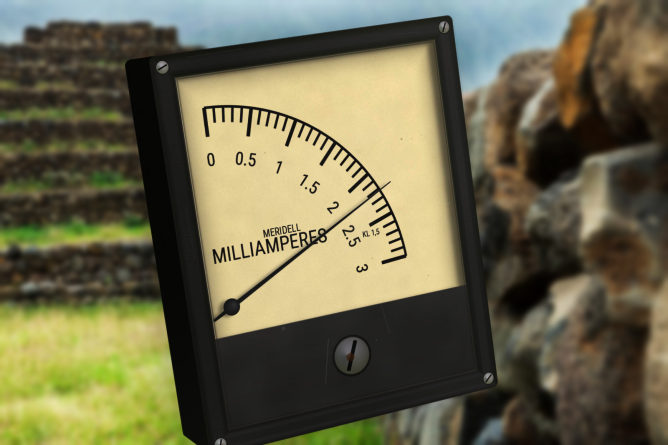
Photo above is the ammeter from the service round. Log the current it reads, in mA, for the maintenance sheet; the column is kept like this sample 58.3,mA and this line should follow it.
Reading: 2.2,mA
